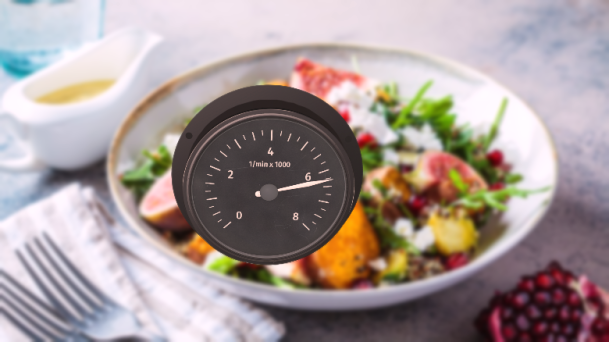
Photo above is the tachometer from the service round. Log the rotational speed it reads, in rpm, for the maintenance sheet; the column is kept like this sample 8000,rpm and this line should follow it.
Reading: 6250,rpm
